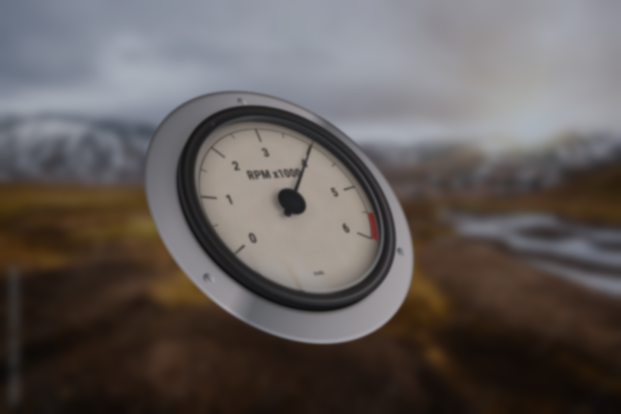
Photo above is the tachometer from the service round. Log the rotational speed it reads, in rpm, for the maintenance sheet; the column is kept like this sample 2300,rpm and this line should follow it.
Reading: 4000,rpm
